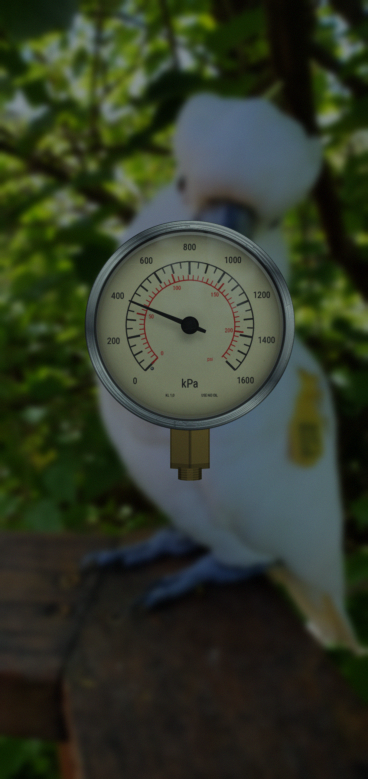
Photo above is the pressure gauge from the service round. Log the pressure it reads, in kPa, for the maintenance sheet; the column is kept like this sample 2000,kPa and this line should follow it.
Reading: 400,kPa
